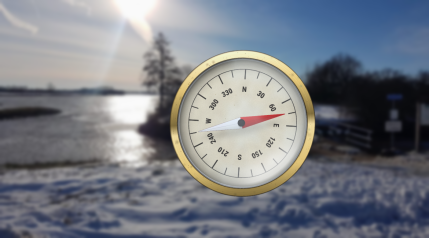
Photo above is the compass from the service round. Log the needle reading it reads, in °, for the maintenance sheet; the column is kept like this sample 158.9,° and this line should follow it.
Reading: 75,°
